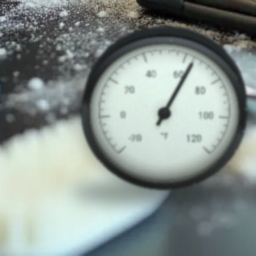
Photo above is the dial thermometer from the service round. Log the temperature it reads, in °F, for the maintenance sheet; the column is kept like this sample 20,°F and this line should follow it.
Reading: 64,°F
